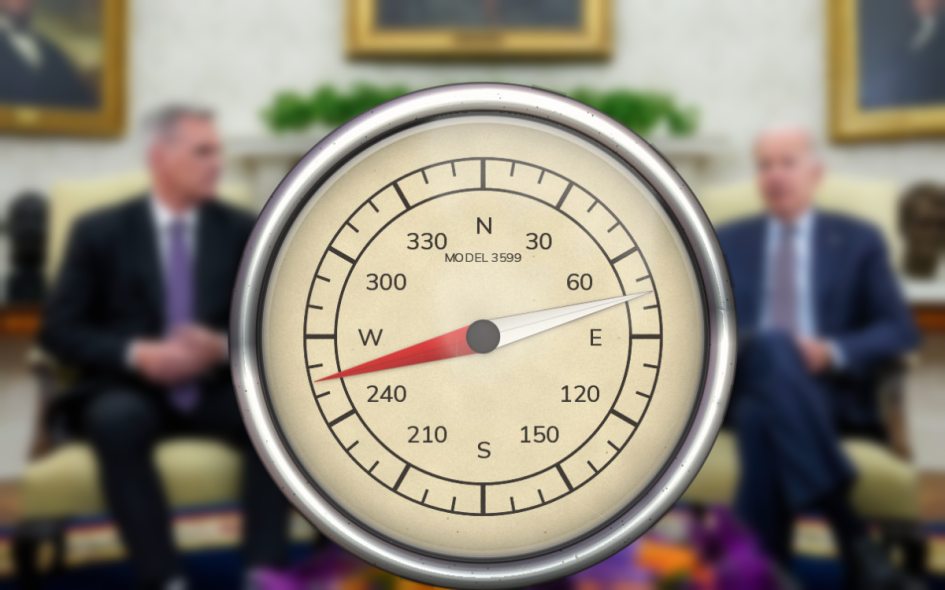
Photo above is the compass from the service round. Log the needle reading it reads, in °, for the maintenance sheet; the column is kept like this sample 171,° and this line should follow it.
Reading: 255,°
